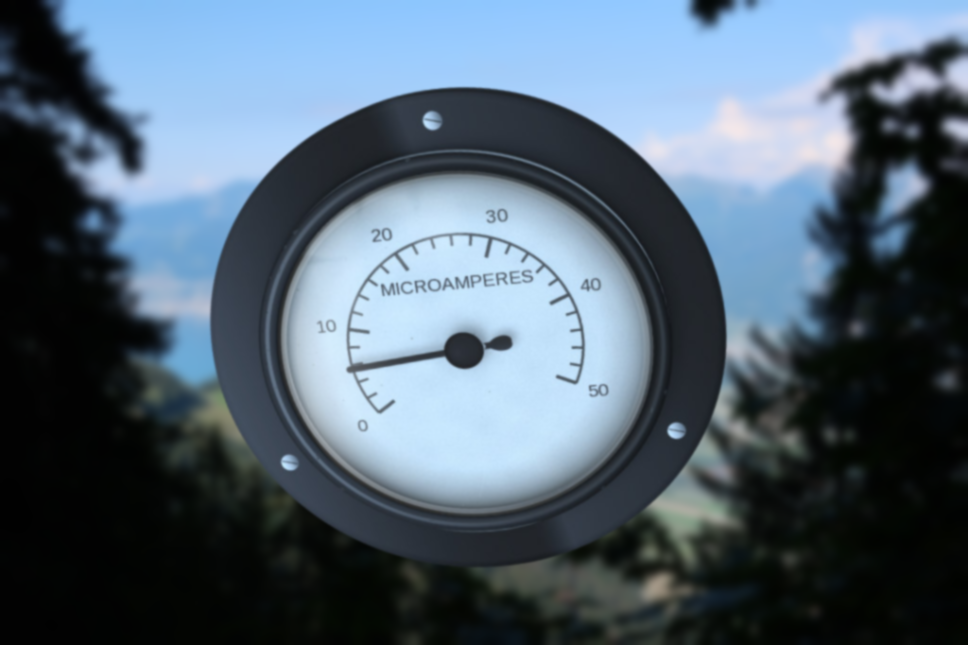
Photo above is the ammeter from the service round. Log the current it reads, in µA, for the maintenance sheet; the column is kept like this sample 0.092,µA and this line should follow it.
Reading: 6,µA
